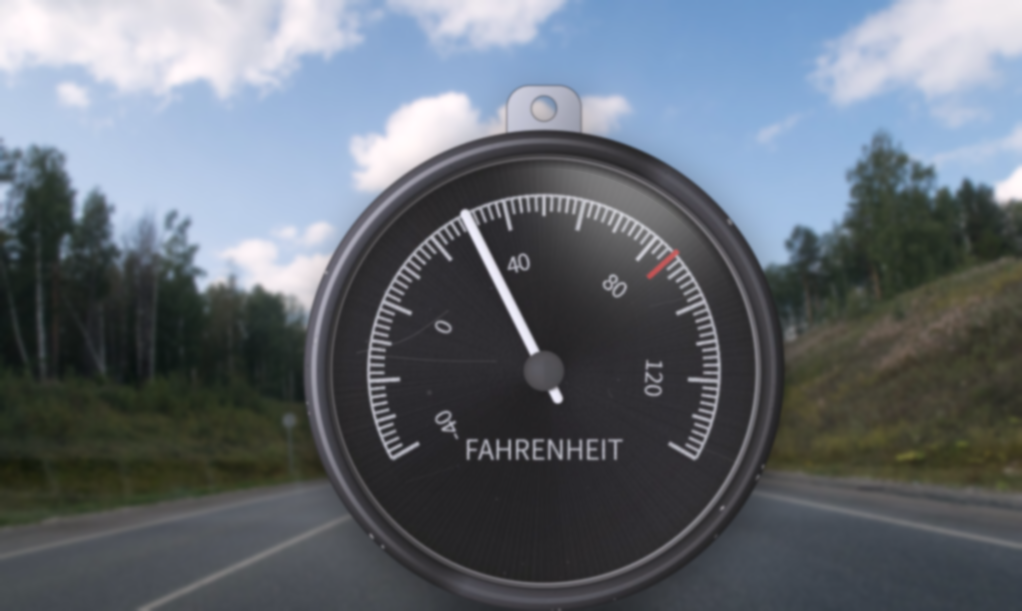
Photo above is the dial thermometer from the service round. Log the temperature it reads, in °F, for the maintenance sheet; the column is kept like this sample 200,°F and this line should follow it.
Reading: 30,°F
